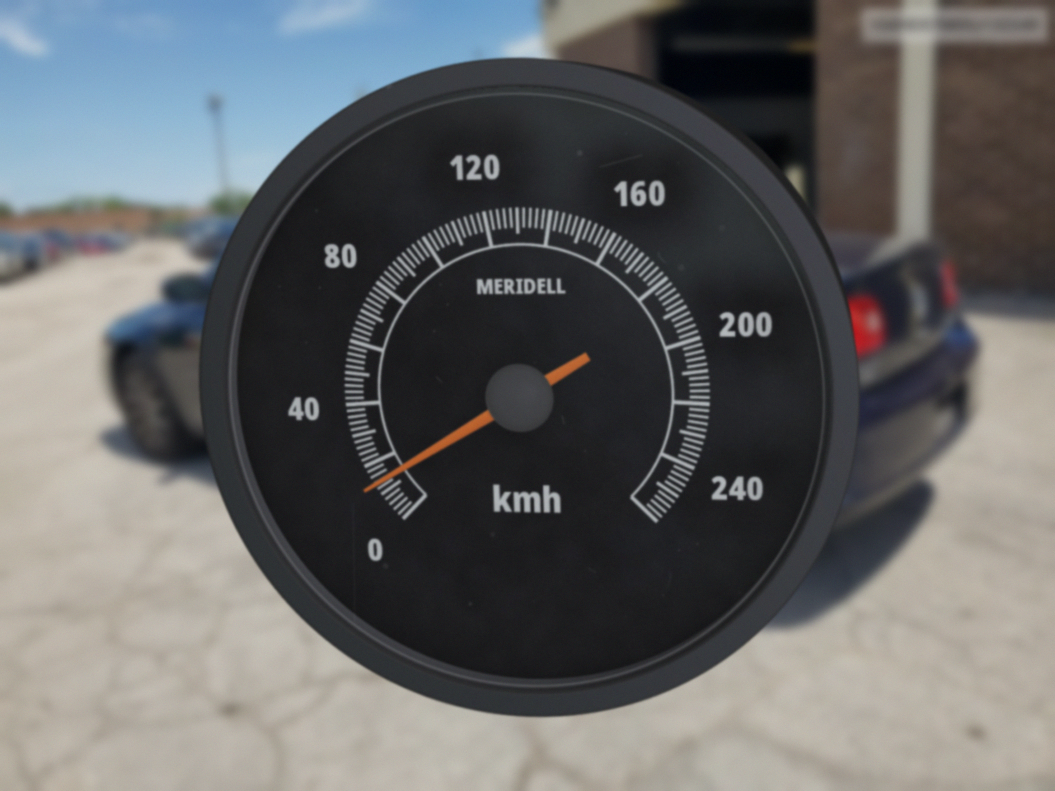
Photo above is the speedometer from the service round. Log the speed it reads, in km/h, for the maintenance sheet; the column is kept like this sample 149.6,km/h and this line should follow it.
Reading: 14,km/h
